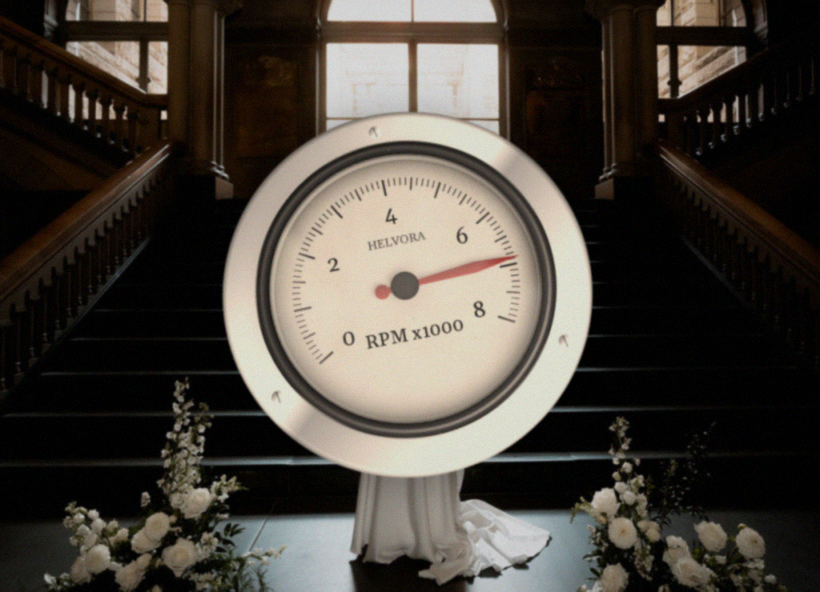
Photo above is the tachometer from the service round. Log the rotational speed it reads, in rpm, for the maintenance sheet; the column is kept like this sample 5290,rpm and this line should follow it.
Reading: 6900,rpm
